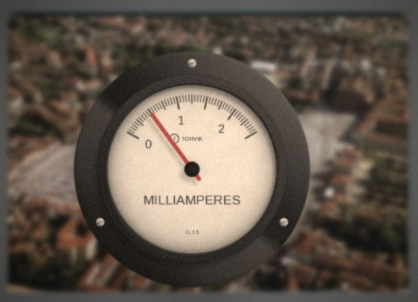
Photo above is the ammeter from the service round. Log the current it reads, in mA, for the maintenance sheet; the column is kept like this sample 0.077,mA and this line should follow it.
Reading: 0.5,mA
